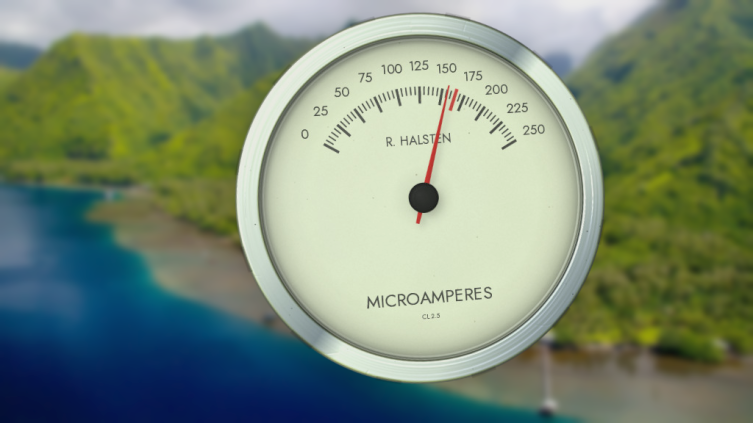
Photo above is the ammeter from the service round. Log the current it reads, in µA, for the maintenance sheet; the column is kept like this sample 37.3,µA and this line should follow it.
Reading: 155,µA
